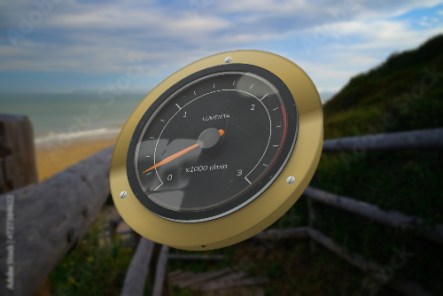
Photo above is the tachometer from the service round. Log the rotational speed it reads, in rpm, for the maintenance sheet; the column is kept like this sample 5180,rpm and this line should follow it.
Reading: 200,rpm
